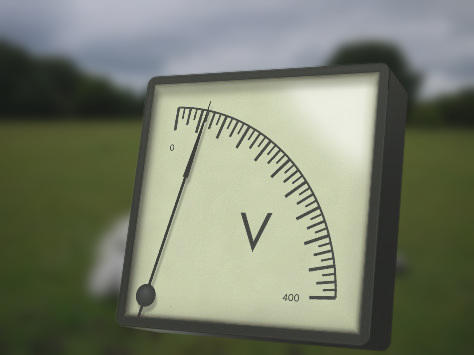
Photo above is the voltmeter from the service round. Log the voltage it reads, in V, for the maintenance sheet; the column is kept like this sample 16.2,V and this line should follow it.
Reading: 50,V
